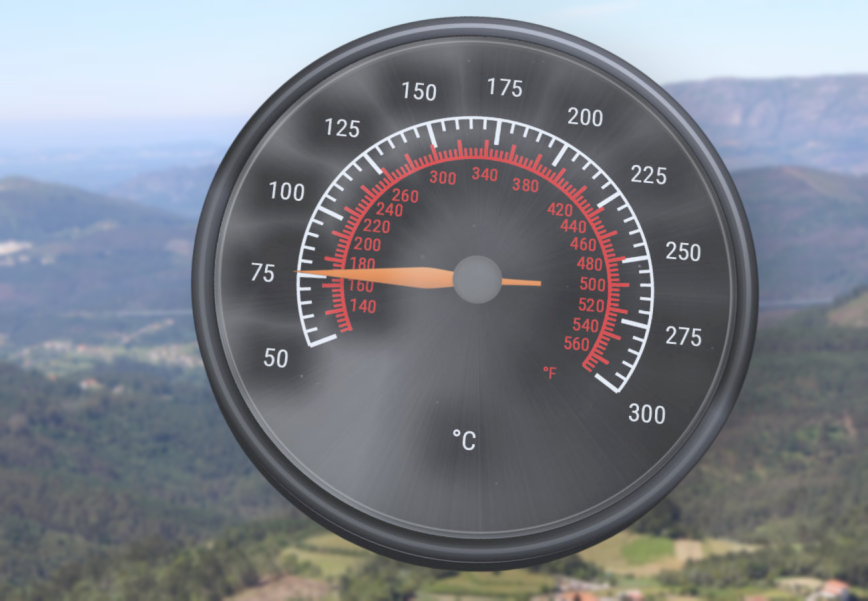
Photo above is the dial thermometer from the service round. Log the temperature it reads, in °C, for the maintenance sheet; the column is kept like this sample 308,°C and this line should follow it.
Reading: 75,°C
